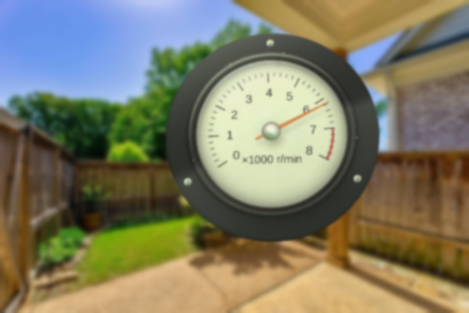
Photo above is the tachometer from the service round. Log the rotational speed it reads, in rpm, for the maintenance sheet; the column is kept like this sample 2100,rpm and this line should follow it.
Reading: 6200,rpm
